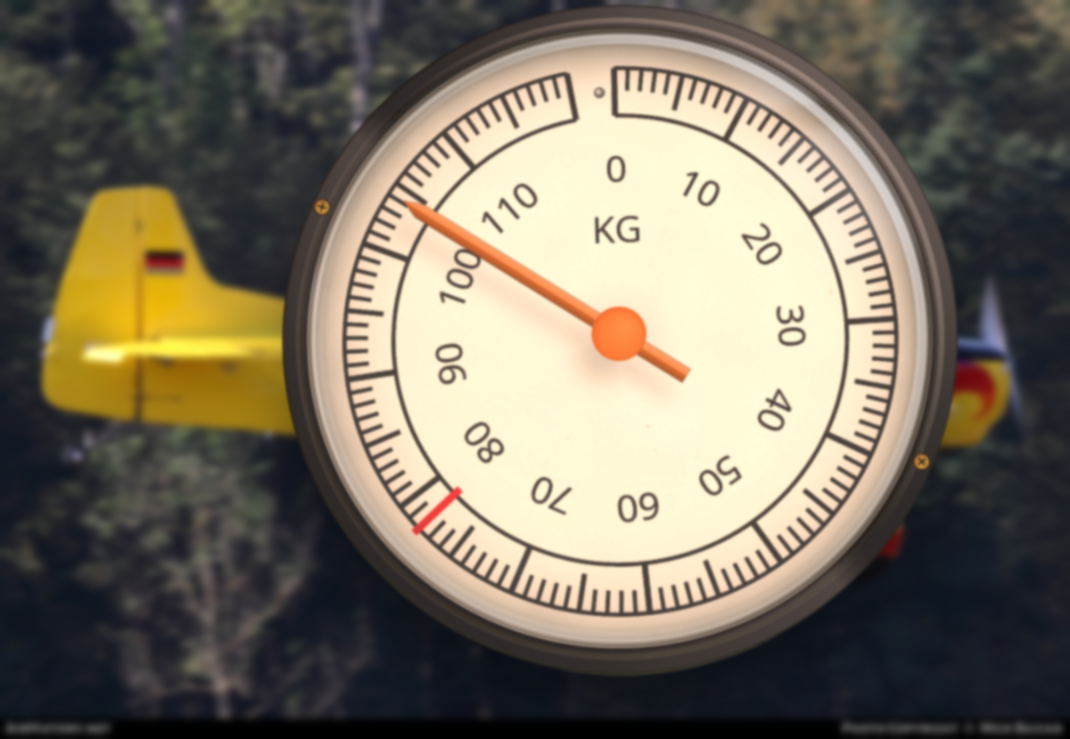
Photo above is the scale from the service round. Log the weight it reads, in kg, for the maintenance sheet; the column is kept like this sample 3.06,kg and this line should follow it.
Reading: 104,kg
